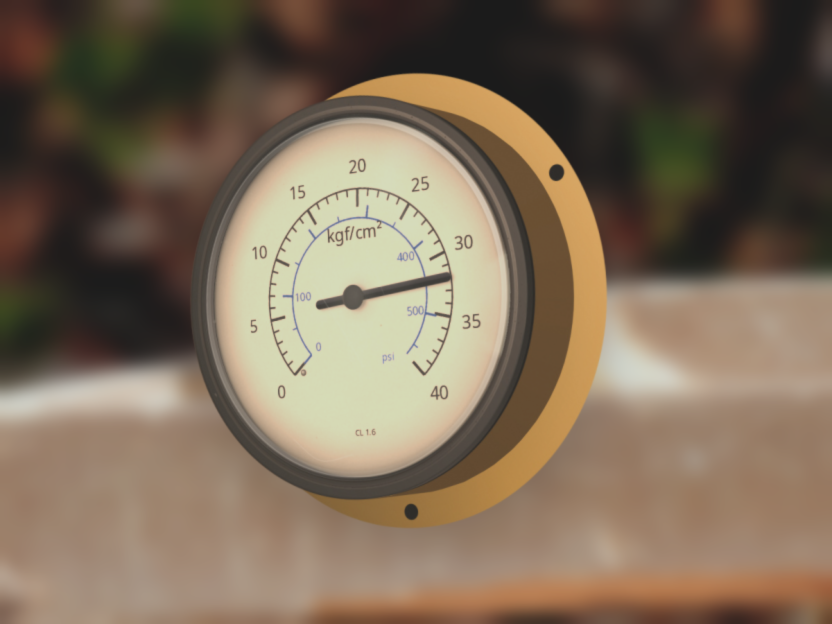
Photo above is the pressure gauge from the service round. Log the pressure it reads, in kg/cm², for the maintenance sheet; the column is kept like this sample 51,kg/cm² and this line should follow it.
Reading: 32,kg/cm²
